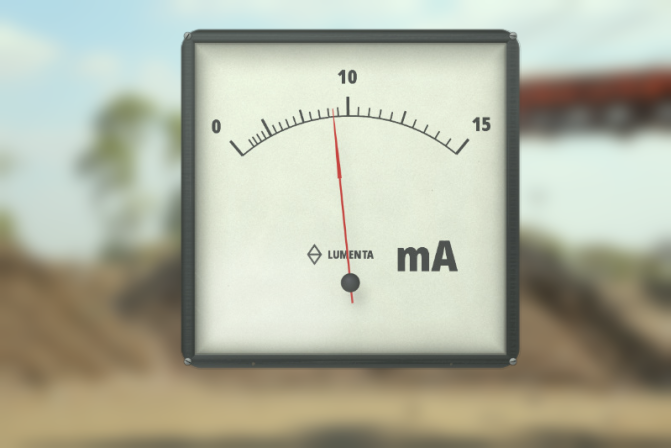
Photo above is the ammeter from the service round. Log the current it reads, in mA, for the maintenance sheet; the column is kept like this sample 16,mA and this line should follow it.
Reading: 9.25,mA
